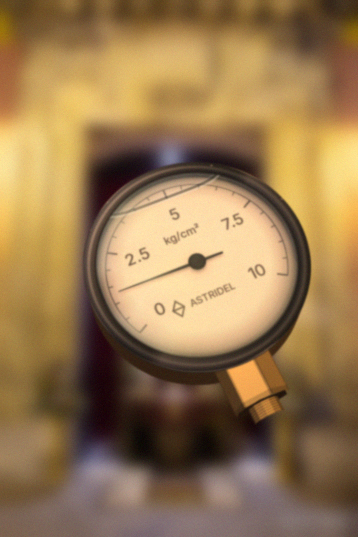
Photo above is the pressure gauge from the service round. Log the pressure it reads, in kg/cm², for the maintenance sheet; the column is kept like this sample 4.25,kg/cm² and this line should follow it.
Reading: 1.25,kg/cm²
